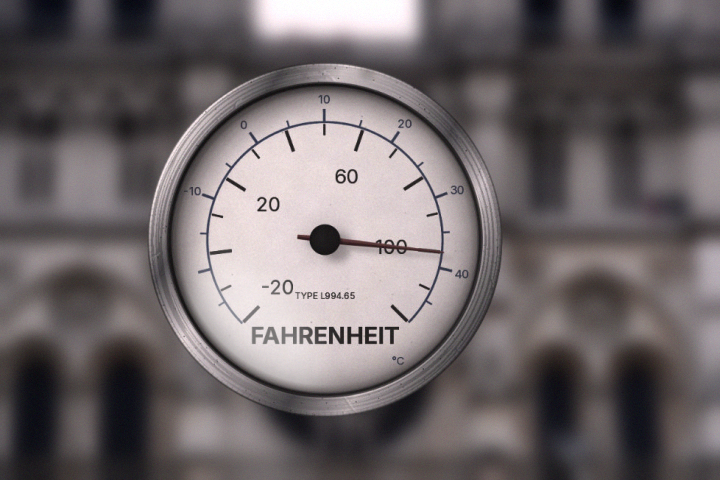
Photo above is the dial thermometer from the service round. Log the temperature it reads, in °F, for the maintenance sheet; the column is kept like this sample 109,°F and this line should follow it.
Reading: 100,°F
